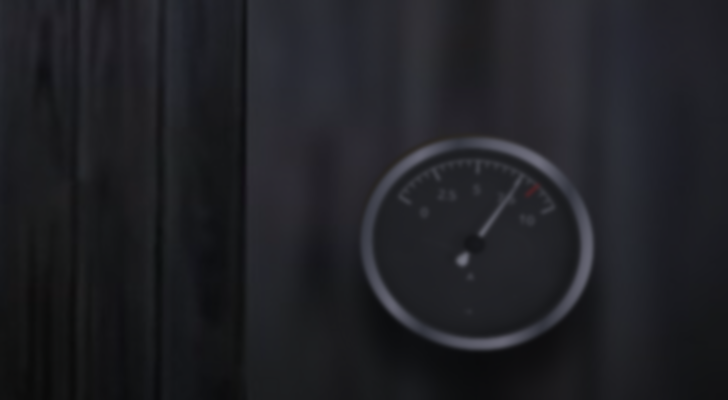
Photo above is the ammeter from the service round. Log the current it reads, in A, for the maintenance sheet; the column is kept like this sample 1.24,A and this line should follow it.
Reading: 7.5,A
